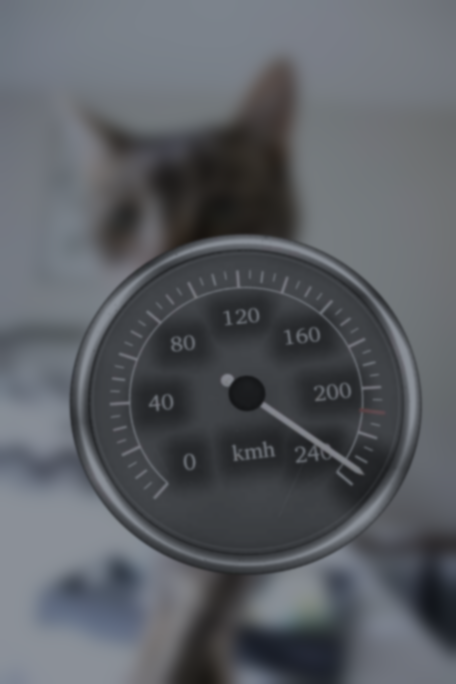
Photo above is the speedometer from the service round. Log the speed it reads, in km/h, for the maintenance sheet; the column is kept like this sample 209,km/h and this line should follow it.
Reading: 235,km/h
